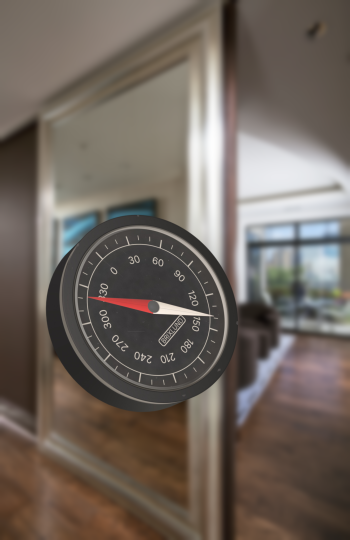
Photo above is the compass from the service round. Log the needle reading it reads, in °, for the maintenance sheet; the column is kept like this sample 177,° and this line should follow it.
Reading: 320,°
